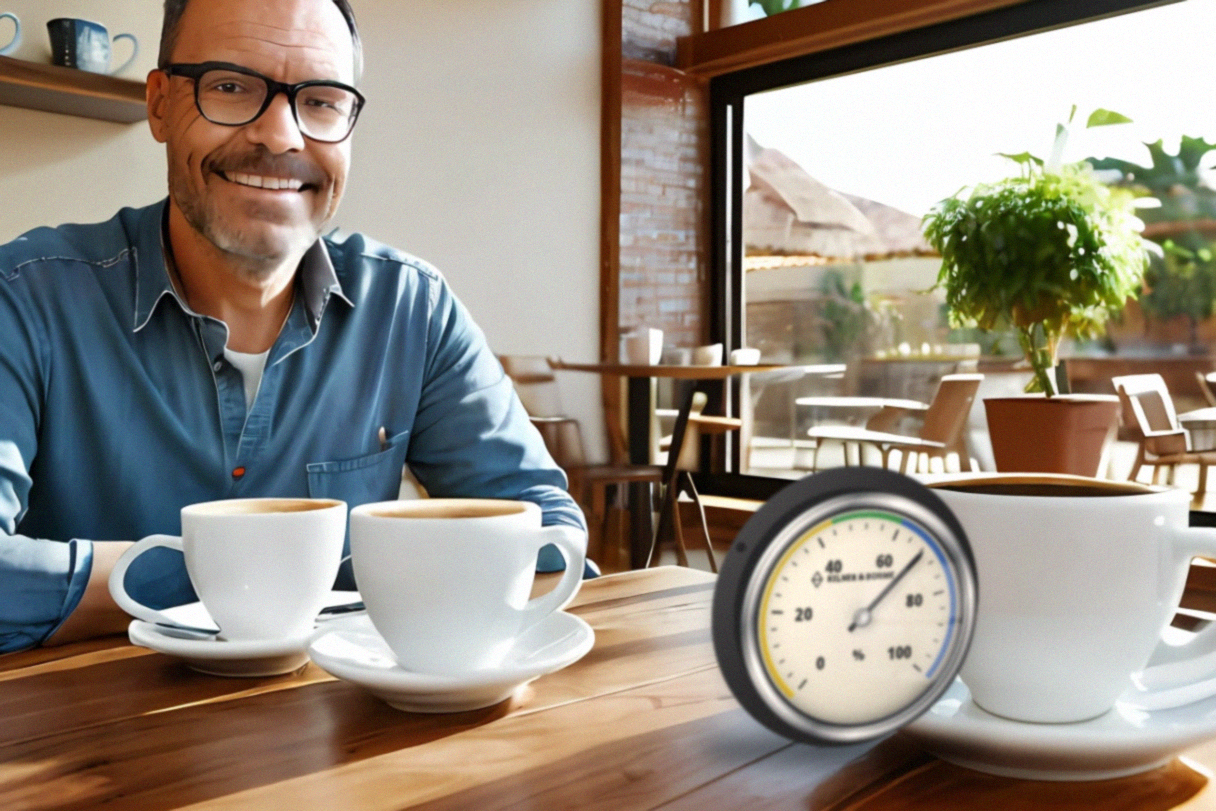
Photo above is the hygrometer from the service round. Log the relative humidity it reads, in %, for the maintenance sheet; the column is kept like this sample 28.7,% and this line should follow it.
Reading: 68,%
